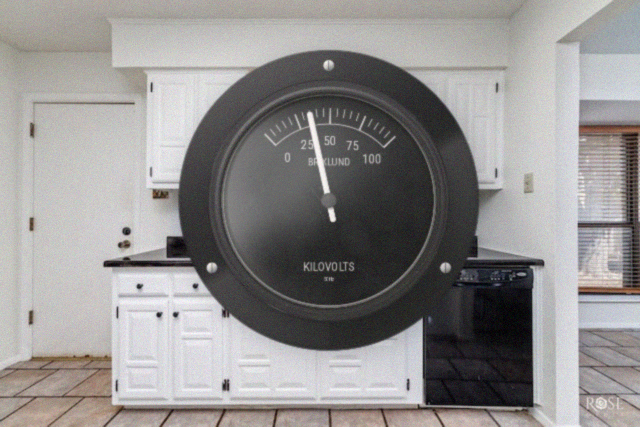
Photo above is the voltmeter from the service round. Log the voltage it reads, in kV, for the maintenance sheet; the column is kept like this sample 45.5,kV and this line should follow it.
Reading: 35,kV
